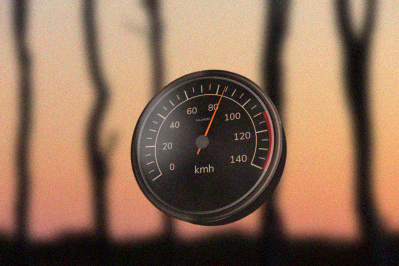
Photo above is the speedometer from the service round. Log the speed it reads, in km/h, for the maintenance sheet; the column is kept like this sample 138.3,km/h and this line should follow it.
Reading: 85,km/h
